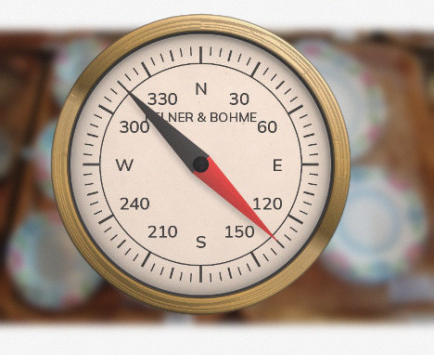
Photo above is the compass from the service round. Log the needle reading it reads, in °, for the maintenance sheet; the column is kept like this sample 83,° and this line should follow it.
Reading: 135,°
